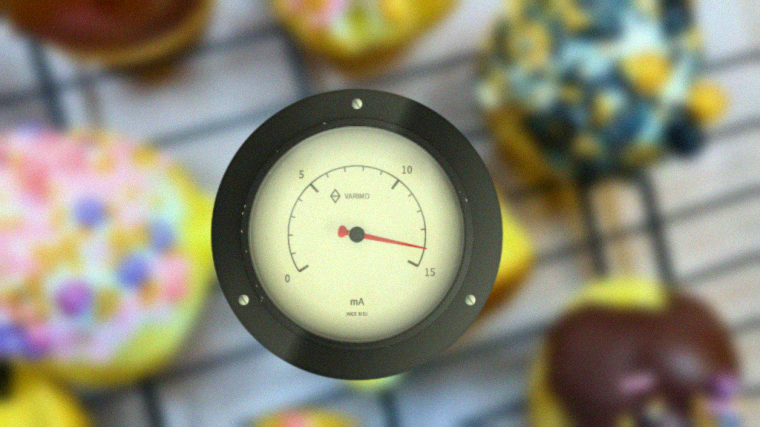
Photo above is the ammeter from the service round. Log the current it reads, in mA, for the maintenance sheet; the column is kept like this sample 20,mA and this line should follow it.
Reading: 14,mA
